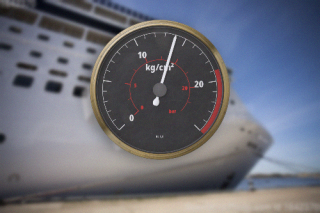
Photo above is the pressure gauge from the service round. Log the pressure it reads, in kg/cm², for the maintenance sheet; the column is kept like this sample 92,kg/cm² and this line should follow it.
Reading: 14,kg/cm²
